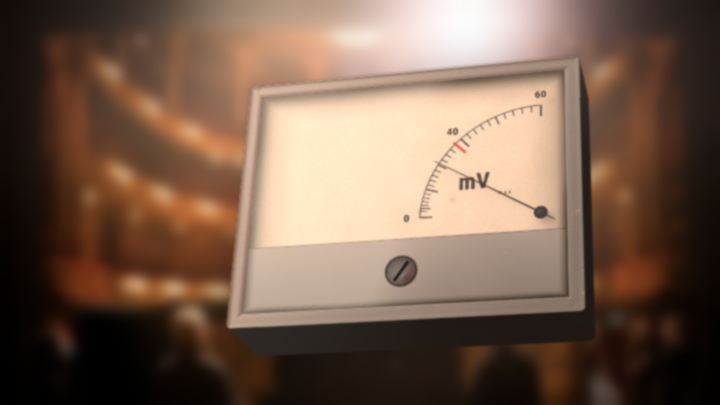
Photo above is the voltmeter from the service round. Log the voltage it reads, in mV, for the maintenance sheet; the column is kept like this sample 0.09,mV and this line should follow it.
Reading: 30,mV
